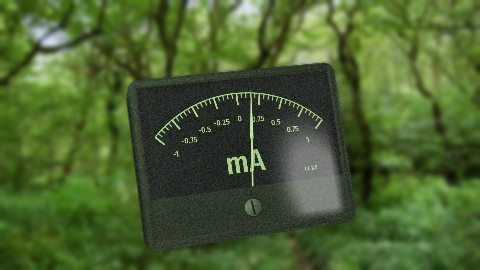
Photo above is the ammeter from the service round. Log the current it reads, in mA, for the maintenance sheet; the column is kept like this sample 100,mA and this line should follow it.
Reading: 0.15,mA
